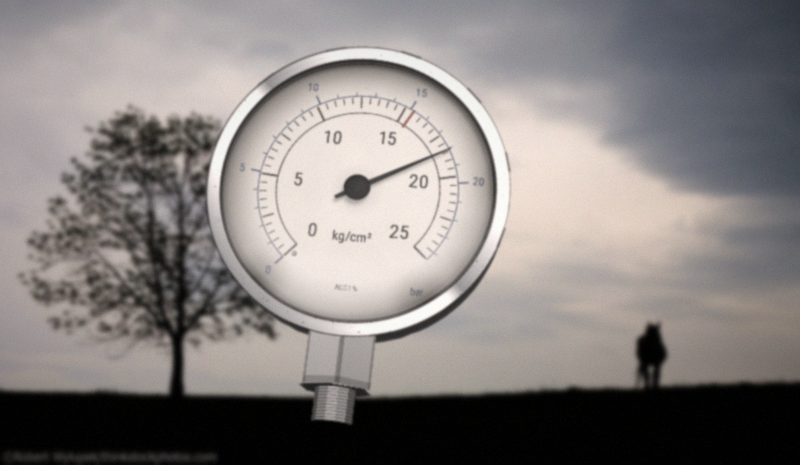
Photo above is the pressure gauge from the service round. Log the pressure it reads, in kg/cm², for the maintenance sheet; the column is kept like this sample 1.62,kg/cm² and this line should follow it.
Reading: 18.5,kg/cm²
